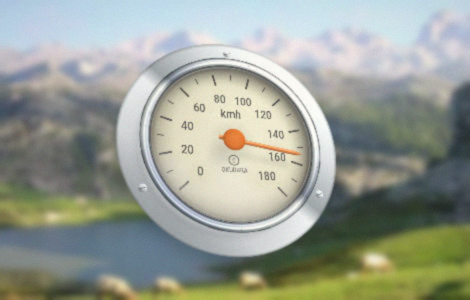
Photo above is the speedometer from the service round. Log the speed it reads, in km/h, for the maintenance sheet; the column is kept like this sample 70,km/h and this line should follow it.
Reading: 155,km/h
